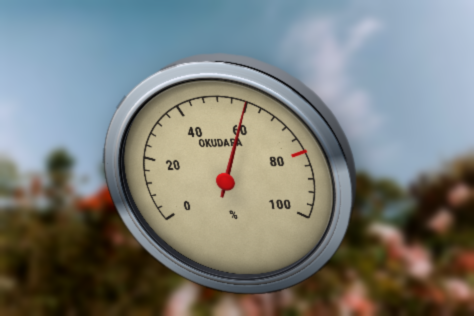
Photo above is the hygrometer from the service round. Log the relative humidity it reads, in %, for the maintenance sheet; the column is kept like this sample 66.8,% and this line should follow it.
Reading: 60,%
